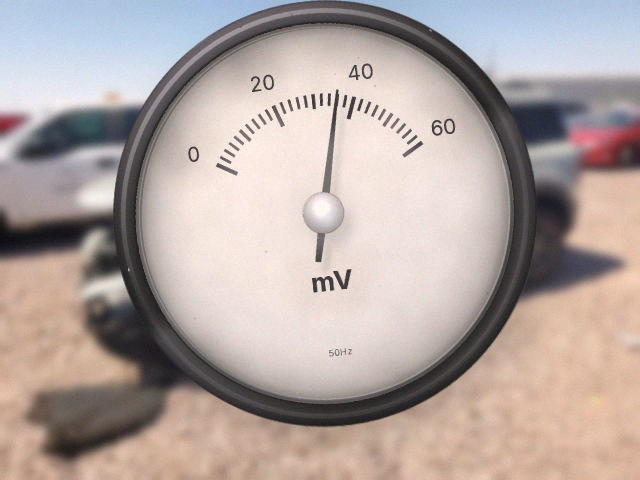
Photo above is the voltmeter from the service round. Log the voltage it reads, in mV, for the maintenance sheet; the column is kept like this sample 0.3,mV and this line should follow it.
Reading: 36,mV
